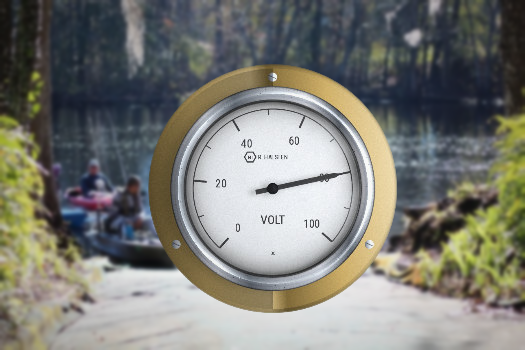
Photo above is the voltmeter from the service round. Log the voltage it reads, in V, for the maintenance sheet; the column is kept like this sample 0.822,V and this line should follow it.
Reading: 80,V
